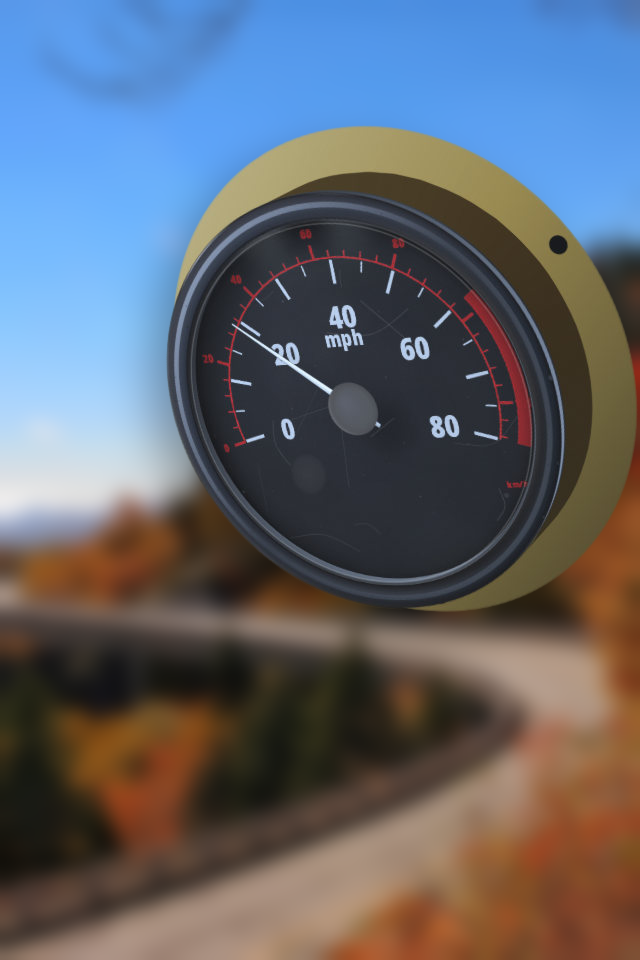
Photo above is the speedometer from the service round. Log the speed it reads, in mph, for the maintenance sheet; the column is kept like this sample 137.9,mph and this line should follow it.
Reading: 20,mph
